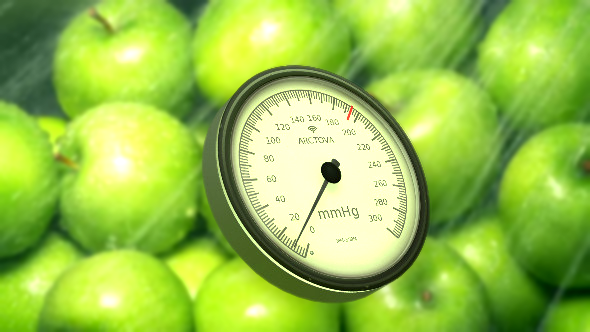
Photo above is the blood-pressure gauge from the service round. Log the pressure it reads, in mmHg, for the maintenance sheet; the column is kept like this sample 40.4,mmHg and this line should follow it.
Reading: 10,mmHg
